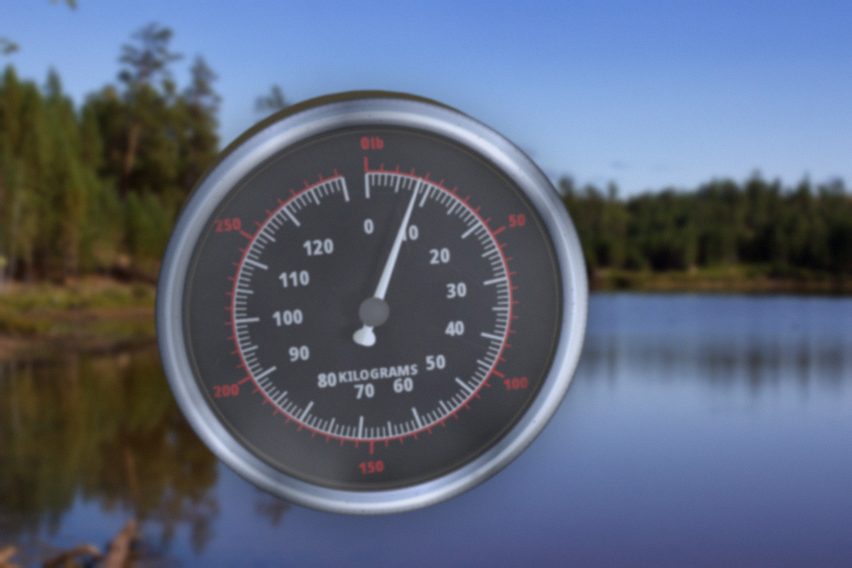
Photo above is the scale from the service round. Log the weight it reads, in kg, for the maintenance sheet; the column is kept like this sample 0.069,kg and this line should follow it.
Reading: 8,kg
